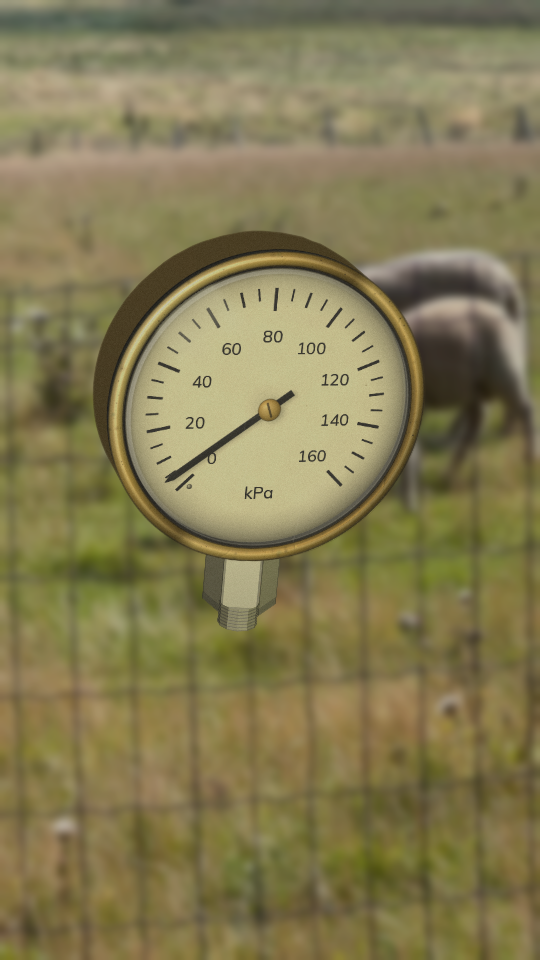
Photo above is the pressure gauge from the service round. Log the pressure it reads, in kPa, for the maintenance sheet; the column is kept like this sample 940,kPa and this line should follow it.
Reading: 5,kPa
